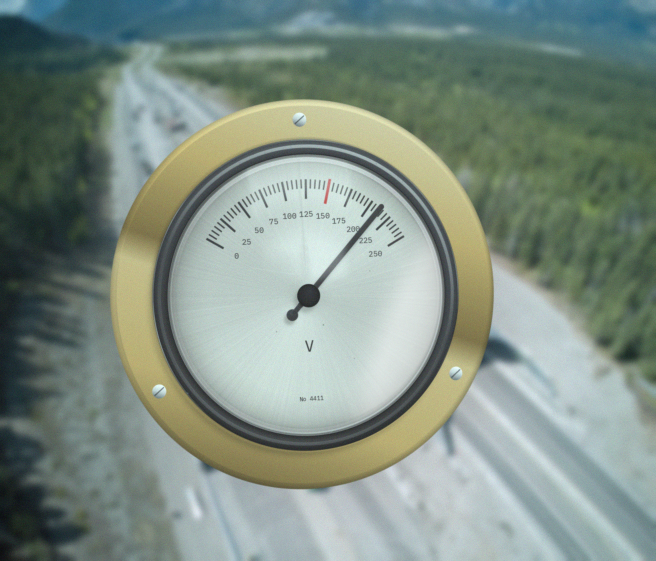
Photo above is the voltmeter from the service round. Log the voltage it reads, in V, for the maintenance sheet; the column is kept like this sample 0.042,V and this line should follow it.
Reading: 210,V
